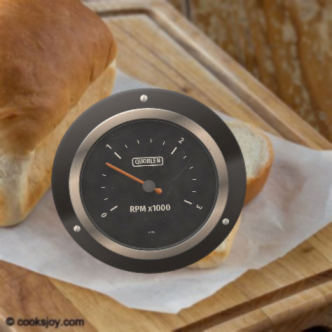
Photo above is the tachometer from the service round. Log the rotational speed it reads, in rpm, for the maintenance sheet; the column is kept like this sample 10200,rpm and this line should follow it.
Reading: 800,rpm
